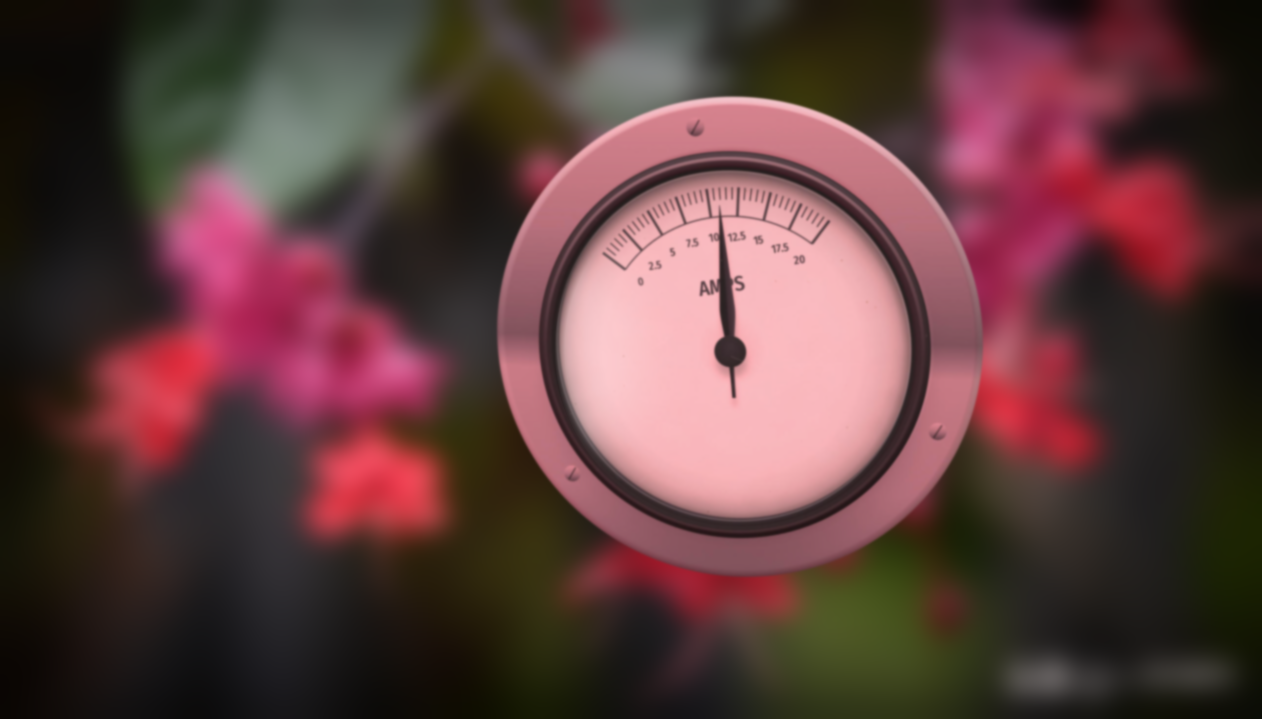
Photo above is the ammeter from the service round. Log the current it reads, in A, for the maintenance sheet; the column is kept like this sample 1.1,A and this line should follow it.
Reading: 11,A
